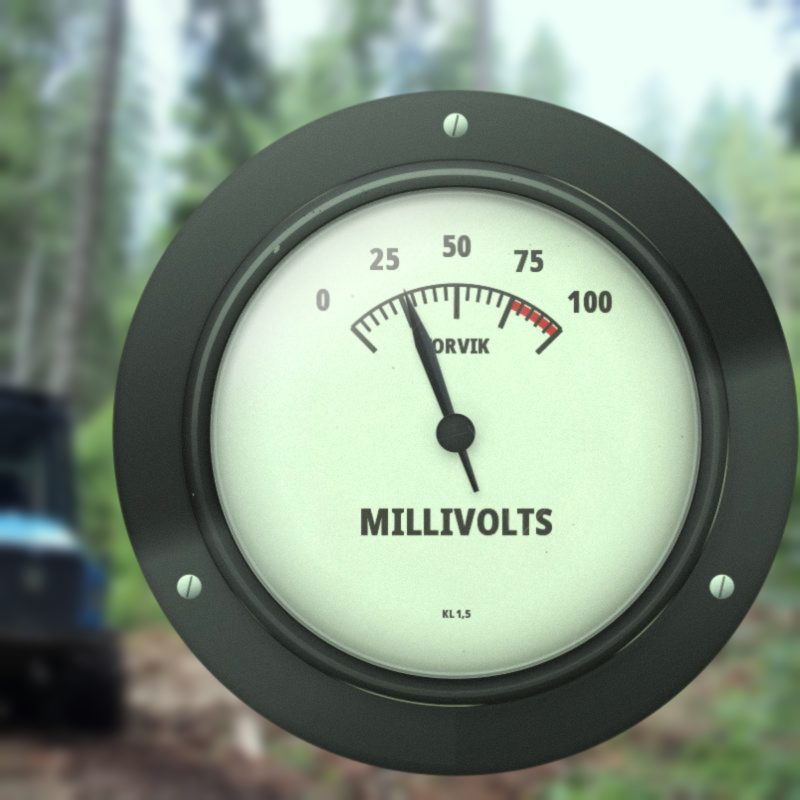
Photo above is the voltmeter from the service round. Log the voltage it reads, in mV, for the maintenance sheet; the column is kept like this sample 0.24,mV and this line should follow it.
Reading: 27.5,mV
